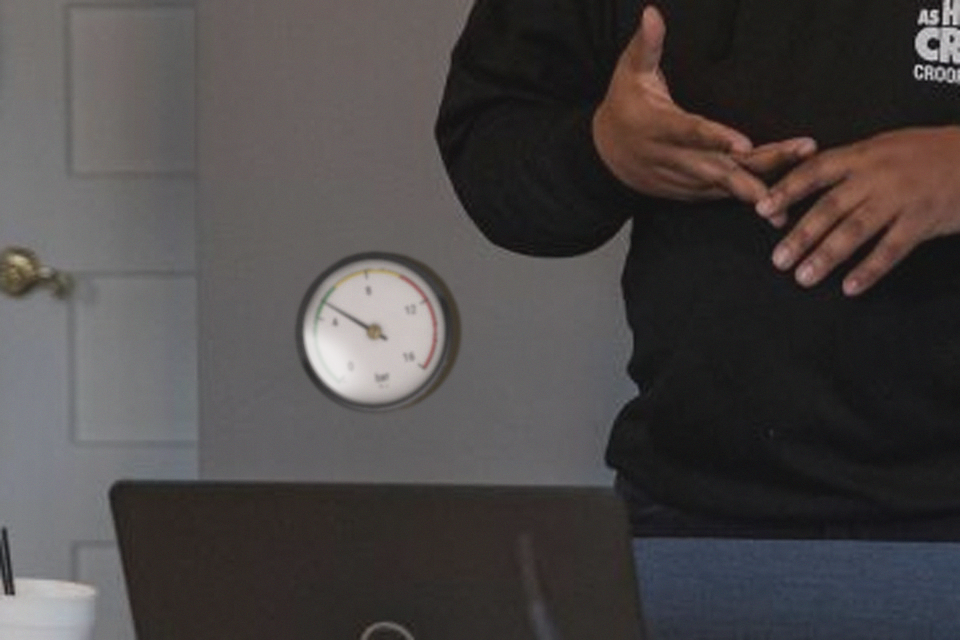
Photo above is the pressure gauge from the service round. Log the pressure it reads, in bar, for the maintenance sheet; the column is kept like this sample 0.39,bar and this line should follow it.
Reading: 5,bar
